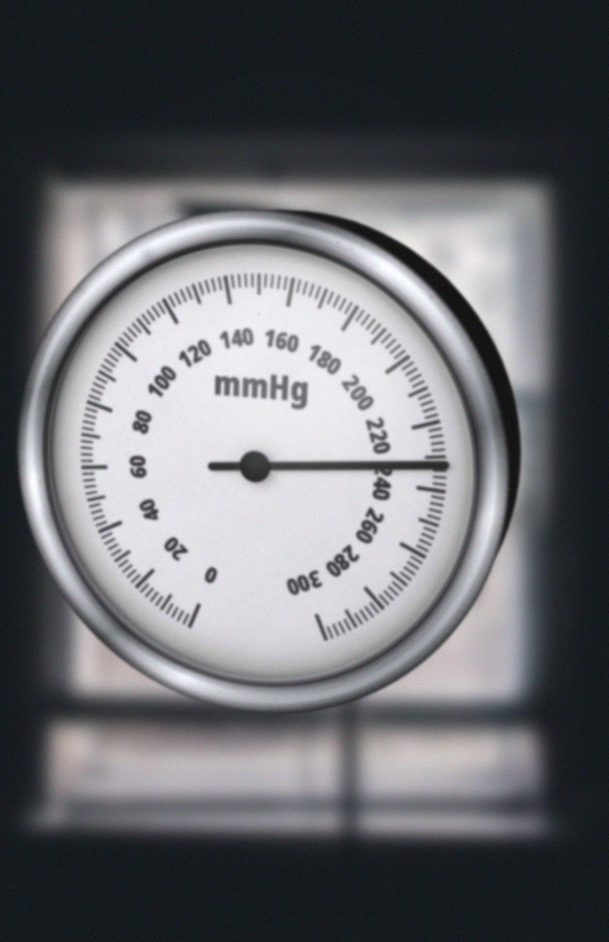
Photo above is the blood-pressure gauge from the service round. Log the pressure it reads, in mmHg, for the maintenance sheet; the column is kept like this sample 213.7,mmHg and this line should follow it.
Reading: 232,mmHg
